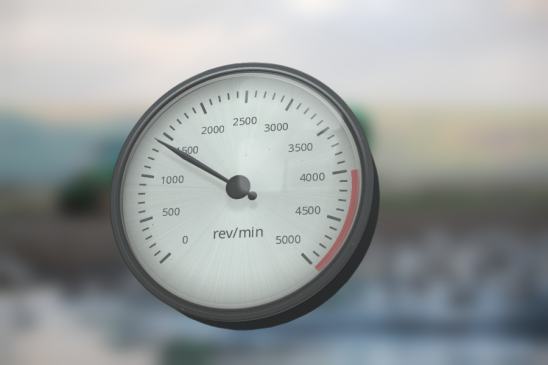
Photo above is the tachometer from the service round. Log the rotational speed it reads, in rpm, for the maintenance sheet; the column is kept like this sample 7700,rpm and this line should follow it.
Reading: 1400,rpm
